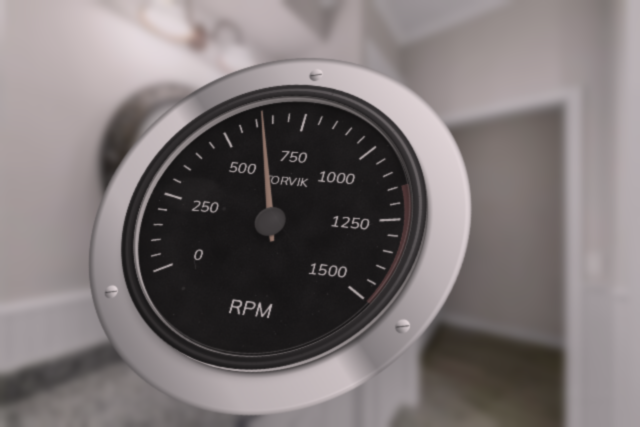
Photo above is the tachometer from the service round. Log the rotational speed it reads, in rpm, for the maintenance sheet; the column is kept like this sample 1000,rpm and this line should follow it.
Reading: 625,rpm
